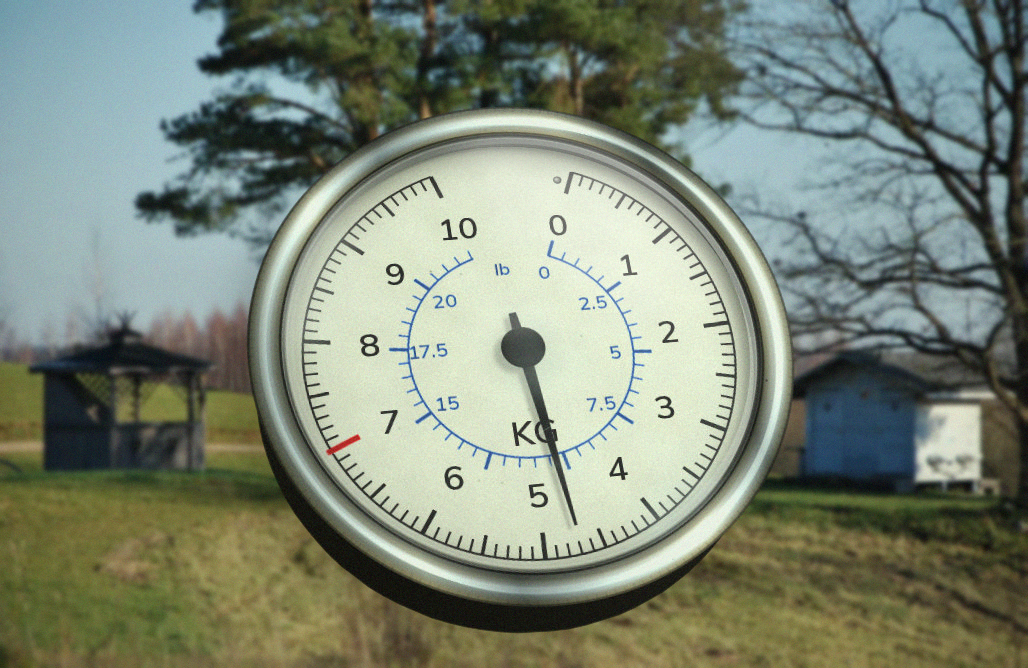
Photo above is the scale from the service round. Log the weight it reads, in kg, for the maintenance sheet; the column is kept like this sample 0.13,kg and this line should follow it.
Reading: 4.7,kg
